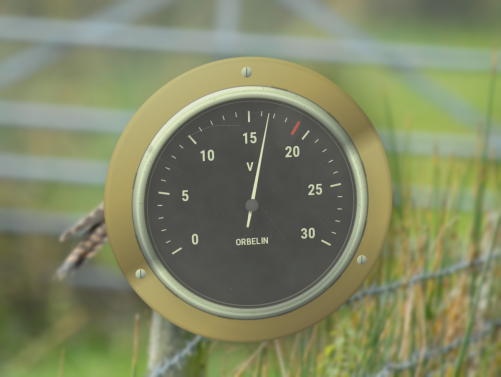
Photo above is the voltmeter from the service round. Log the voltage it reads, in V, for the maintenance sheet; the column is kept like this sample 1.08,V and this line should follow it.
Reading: 16.5,V
